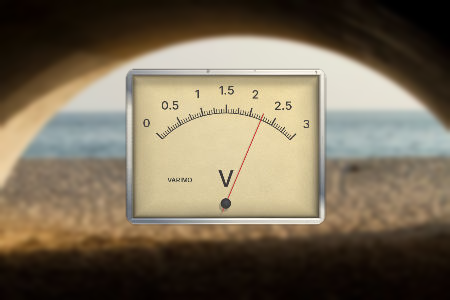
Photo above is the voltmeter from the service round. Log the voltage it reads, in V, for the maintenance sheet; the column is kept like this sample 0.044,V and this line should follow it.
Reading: 2.25,V
